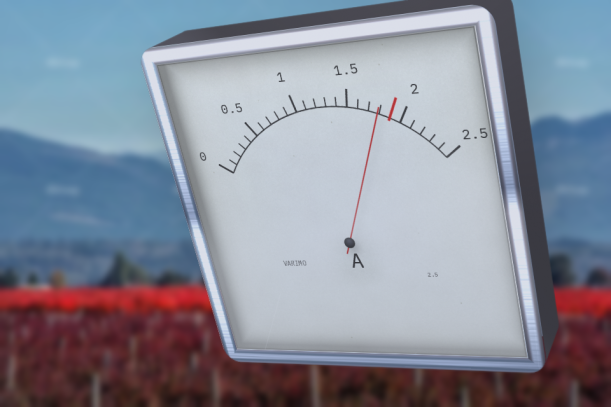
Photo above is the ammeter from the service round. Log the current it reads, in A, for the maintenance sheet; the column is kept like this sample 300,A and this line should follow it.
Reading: 1.8,A
